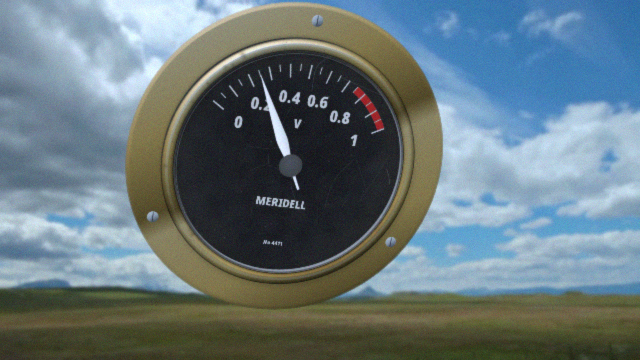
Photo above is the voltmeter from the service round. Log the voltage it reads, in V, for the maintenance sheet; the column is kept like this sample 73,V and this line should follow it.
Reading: 0.25,V
